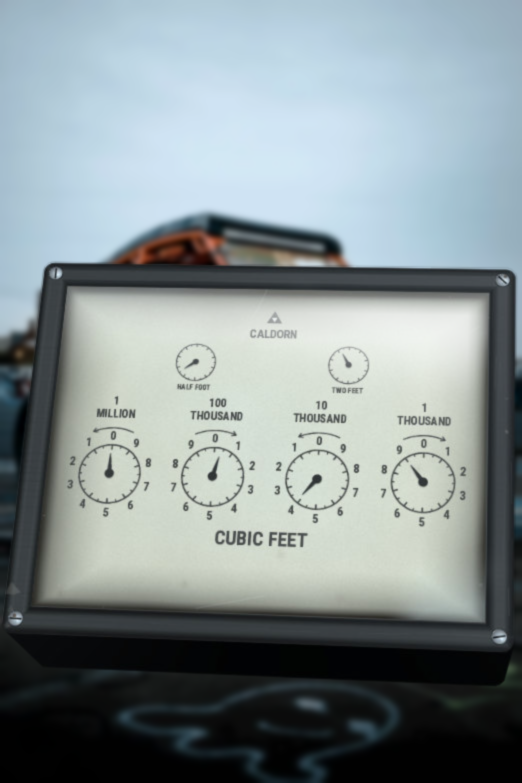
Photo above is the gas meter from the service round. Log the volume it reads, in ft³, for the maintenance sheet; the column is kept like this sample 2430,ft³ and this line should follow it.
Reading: 3900,ft³
